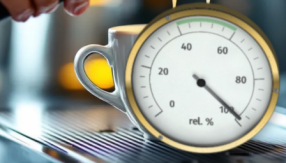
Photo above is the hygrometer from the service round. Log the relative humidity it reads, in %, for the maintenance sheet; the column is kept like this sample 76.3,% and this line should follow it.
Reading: 98,%
